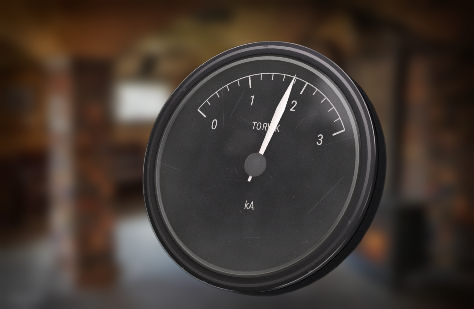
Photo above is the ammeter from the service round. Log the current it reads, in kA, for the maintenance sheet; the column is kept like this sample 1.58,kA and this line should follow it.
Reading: 1.8,kA
